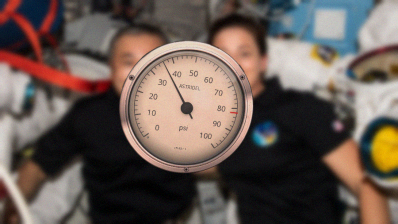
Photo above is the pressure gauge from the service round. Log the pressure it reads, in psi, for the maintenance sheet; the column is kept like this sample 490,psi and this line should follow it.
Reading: 36,psi
